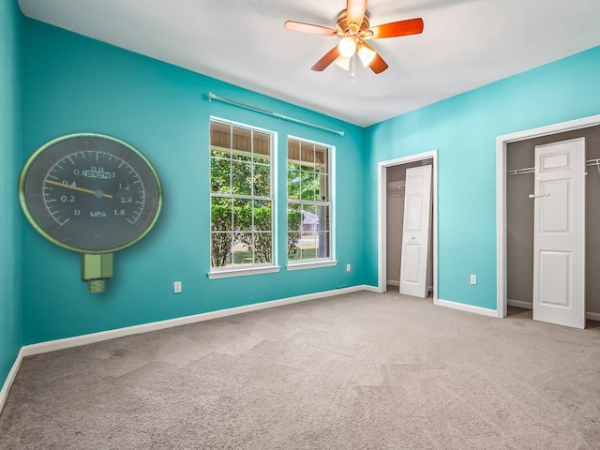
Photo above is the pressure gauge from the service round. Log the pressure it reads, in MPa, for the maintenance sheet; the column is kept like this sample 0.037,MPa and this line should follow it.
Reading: 0.35,MPa
